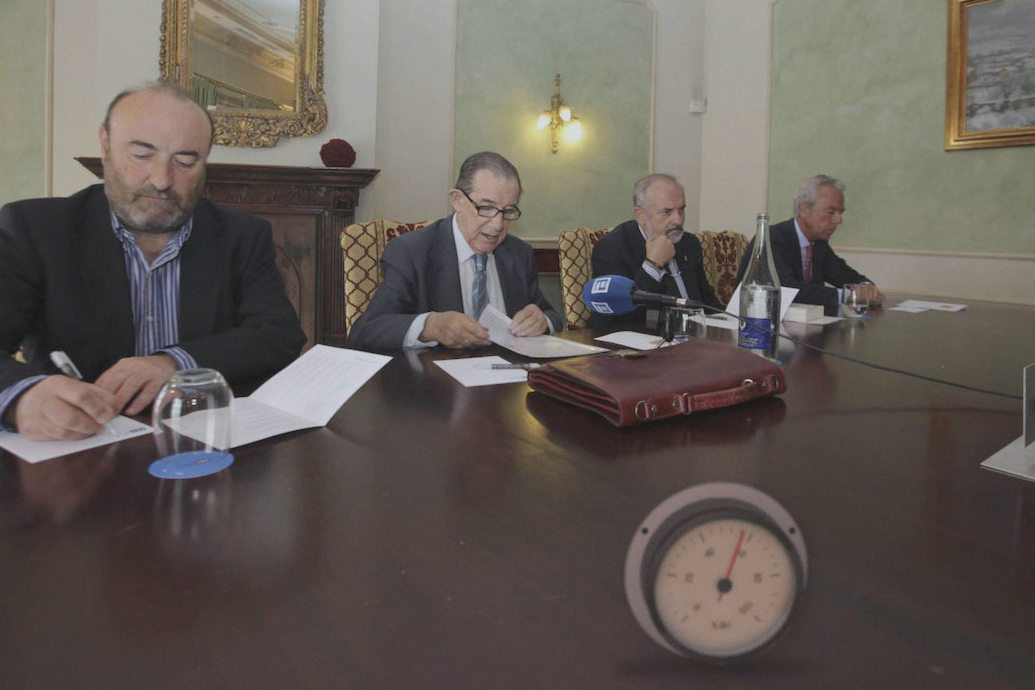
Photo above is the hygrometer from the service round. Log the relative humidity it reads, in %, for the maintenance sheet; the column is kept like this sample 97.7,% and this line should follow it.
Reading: 56,%
